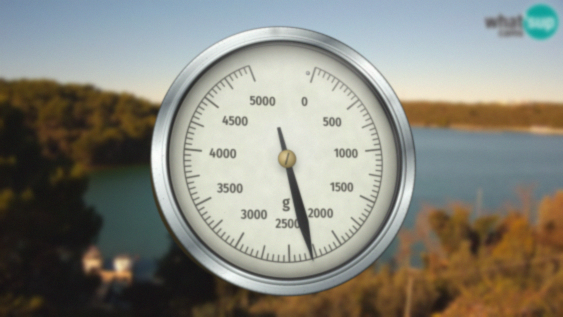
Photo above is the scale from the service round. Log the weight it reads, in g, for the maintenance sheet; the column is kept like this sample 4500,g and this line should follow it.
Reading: 2300,g
